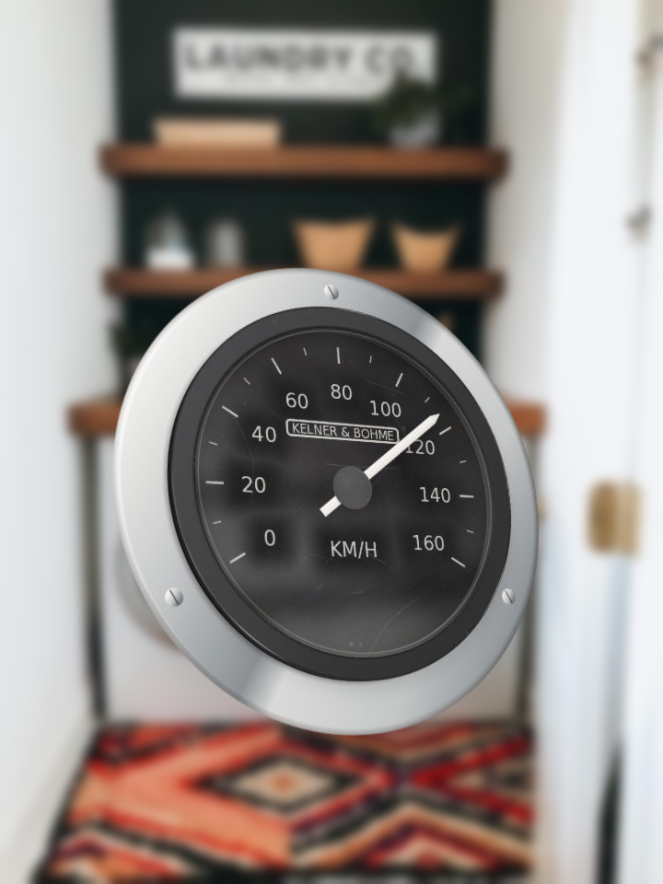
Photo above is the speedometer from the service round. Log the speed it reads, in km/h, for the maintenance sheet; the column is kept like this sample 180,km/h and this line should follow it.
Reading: 115,km/h
